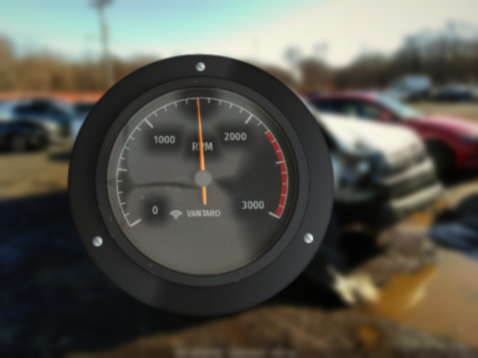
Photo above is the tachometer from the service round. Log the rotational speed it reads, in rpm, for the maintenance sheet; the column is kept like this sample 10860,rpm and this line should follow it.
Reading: 1500,rpm
